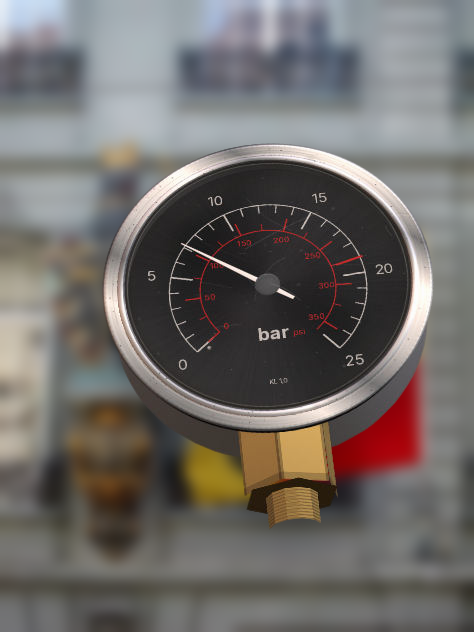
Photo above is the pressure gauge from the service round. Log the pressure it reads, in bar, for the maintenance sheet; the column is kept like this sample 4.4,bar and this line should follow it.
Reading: 7,bar
